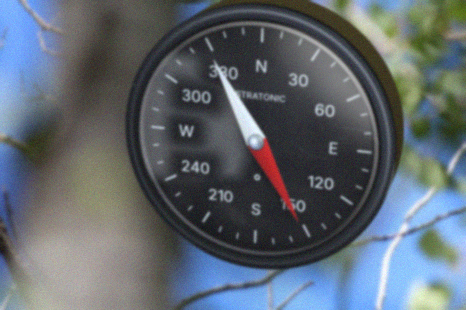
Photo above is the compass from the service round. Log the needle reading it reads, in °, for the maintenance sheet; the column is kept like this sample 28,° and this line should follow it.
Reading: 150,°
